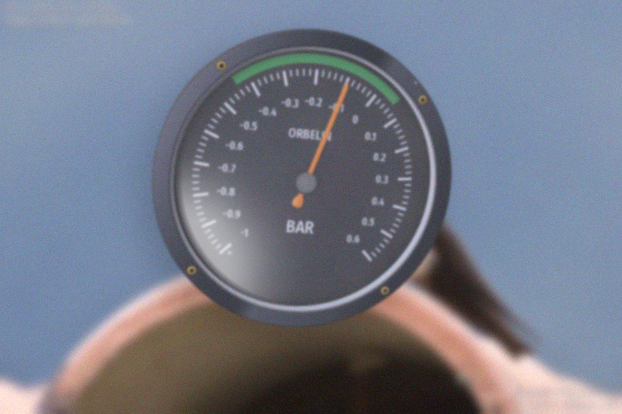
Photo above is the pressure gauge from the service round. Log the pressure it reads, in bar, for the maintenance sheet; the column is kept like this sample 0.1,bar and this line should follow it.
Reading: -0.1,bar
